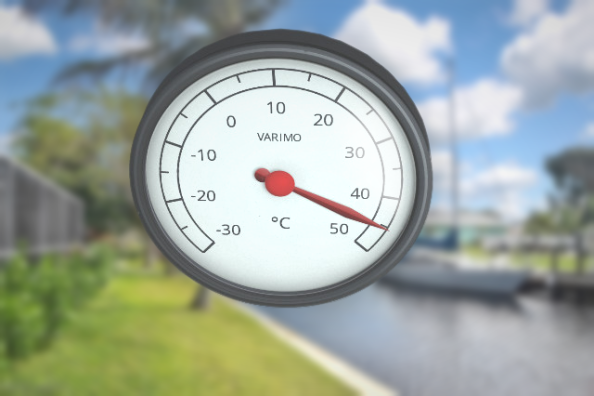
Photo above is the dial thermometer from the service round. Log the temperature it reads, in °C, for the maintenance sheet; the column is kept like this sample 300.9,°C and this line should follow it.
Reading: 45,°C
